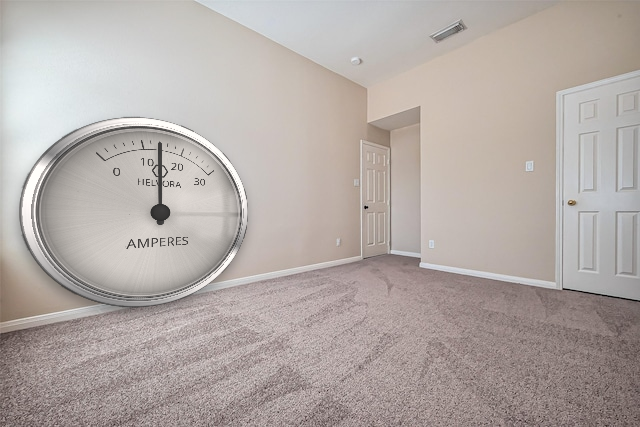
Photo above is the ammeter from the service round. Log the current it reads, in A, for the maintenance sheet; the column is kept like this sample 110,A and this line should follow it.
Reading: 14,A
